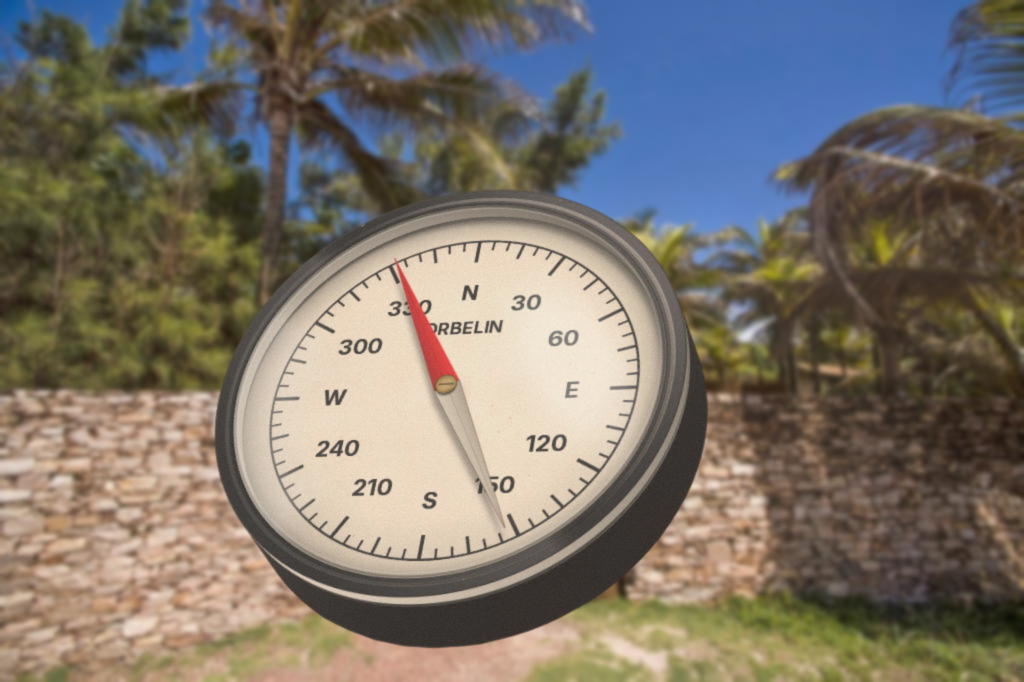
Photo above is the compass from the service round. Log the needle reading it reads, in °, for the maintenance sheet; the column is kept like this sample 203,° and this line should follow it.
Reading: 332.5,°
